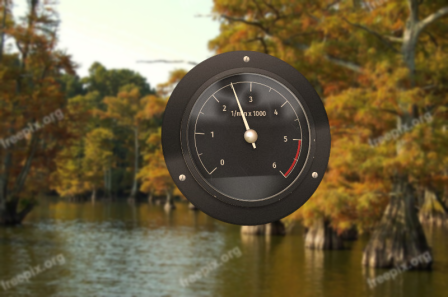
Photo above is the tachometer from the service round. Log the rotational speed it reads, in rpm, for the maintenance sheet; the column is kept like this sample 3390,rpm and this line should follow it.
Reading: 2500,rpm
